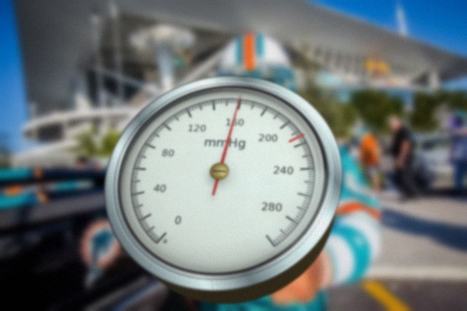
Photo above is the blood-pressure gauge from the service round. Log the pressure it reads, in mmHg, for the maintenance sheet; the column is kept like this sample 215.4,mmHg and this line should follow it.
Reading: 160,mmHg
